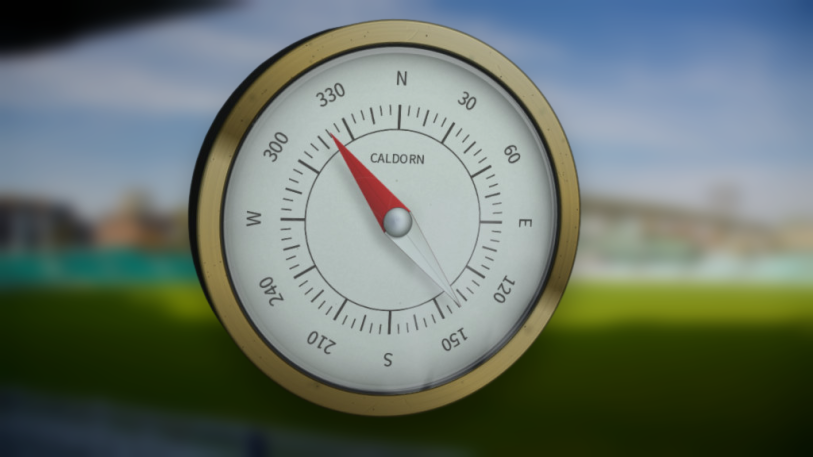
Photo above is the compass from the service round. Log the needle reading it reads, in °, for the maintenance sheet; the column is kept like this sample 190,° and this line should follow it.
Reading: 320,°
